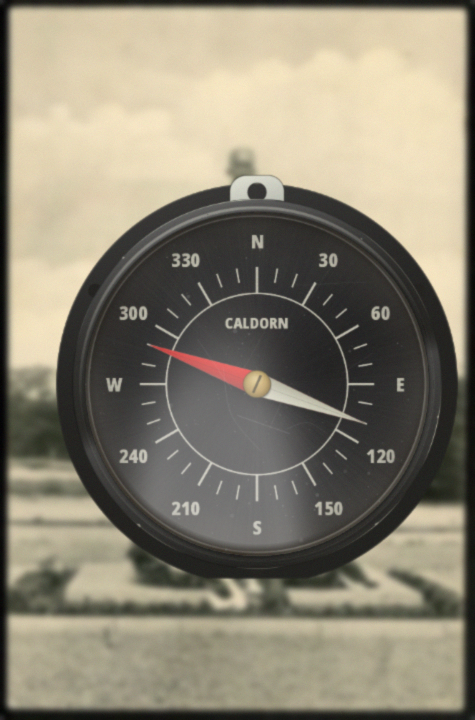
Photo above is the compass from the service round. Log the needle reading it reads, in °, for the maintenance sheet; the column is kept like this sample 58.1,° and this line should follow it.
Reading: 290,°
